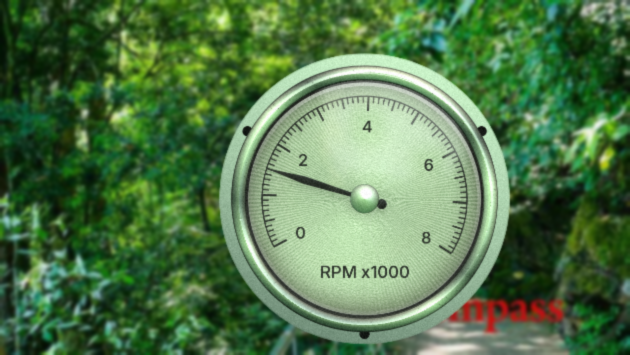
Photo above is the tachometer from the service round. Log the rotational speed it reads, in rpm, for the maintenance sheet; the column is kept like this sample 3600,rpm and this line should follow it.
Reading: 1500,rpm
